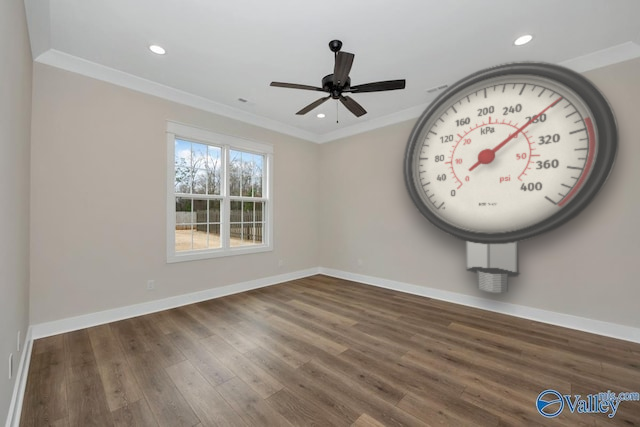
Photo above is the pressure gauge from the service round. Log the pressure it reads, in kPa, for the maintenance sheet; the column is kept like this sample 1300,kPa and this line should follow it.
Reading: 280,kPa
